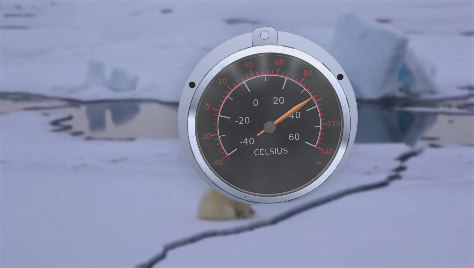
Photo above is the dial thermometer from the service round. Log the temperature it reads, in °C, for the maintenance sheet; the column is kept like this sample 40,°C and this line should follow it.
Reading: 35,°C
